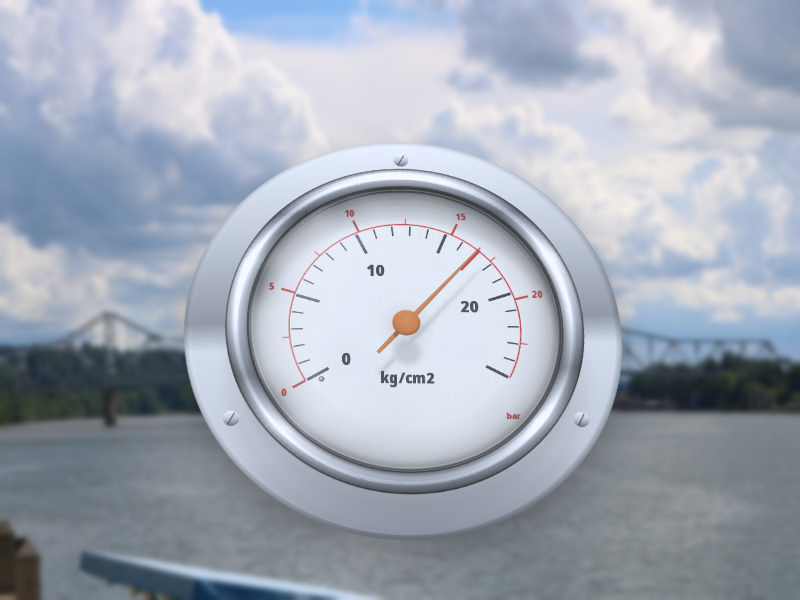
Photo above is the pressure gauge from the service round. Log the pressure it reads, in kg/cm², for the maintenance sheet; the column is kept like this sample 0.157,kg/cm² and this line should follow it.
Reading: 17,kg/cm²
